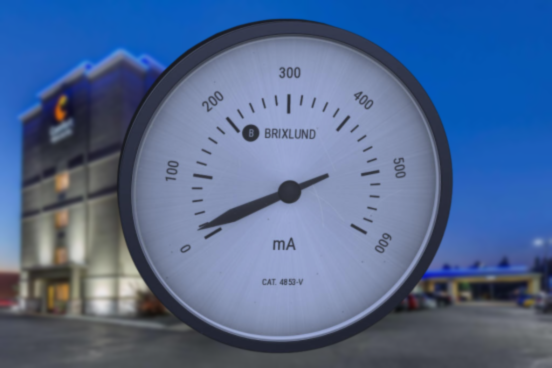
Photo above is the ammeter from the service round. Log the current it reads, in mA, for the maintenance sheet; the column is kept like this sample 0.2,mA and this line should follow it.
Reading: 20,mA
